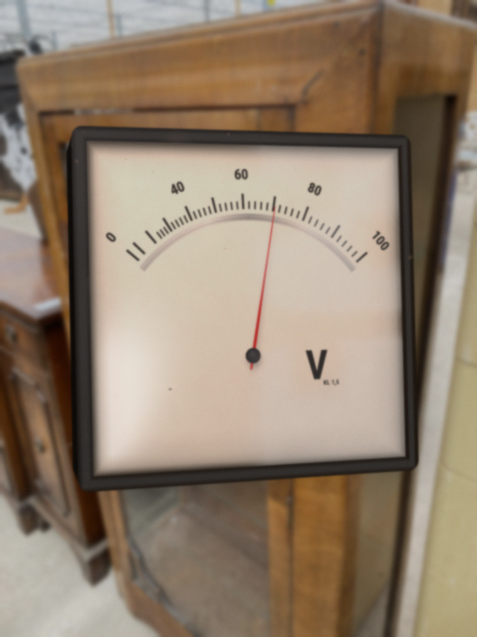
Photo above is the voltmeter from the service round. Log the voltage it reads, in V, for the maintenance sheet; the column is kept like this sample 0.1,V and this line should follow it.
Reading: 70,V
